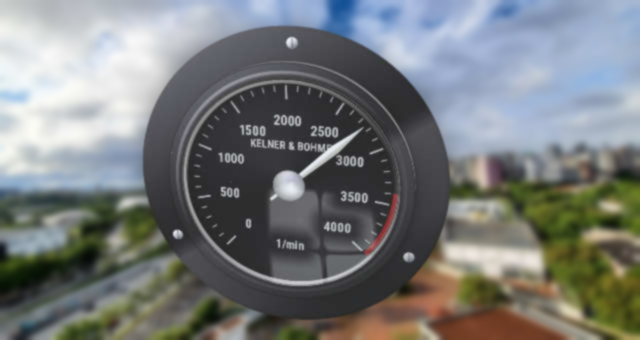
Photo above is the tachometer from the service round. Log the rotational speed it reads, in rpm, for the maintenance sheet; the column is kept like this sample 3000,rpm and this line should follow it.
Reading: 2750,rpm
